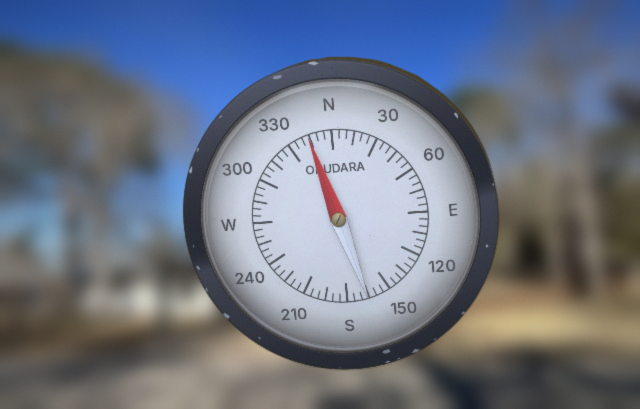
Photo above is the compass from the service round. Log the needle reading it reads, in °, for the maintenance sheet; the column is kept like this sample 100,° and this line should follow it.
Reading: 345,°
